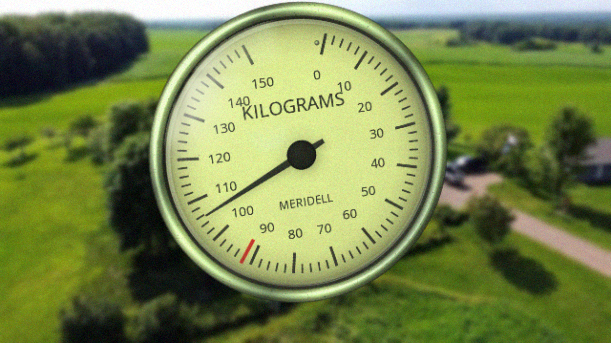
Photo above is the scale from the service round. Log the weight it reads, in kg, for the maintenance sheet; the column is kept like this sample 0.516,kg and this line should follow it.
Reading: 106,kg
